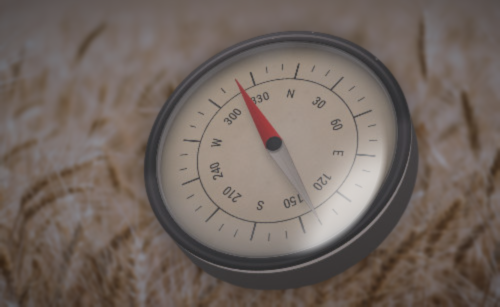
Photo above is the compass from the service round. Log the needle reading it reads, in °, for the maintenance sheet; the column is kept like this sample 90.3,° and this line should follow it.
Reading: 320,°
